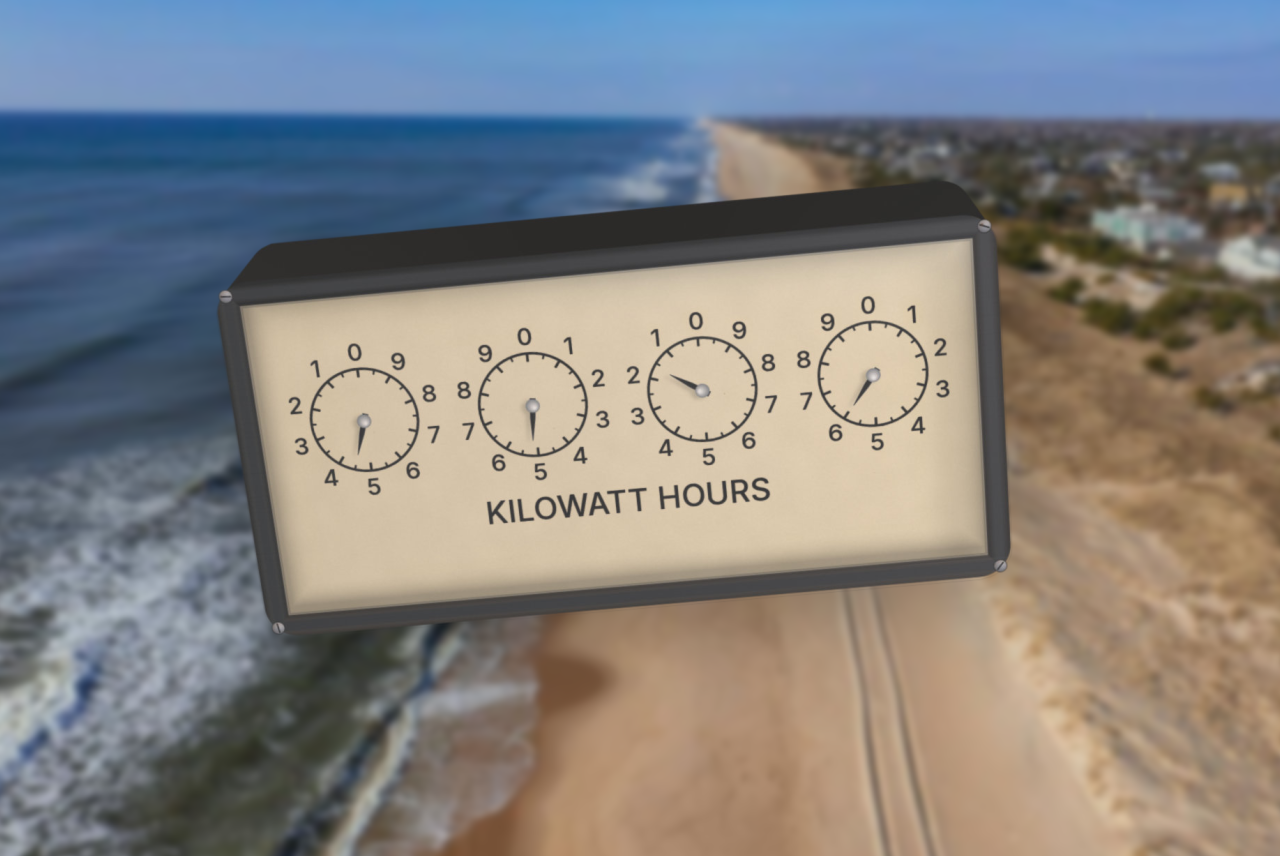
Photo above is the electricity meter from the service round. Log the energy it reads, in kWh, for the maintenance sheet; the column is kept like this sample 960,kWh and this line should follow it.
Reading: 4516,kWh
